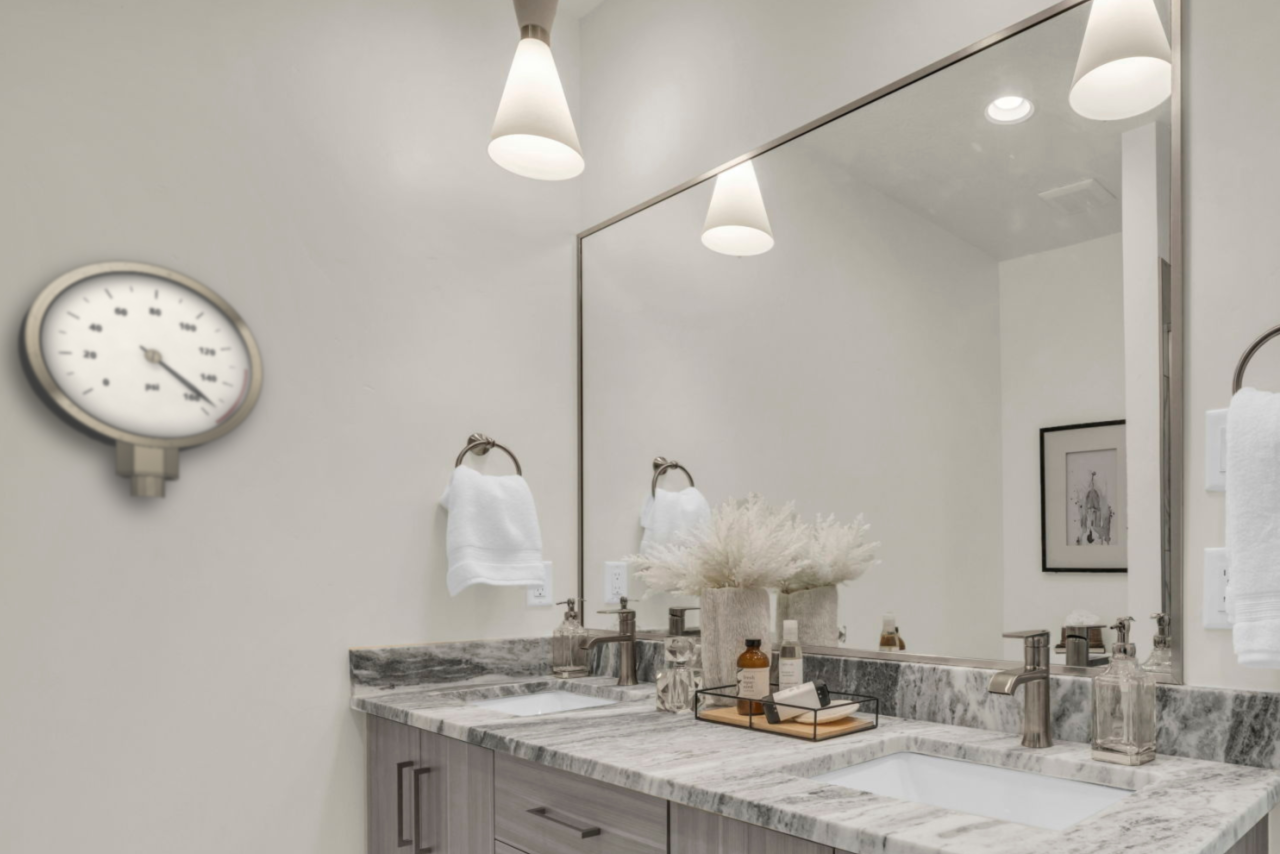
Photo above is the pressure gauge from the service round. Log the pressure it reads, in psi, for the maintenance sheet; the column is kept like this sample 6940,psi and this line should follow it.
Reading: 155,psi
